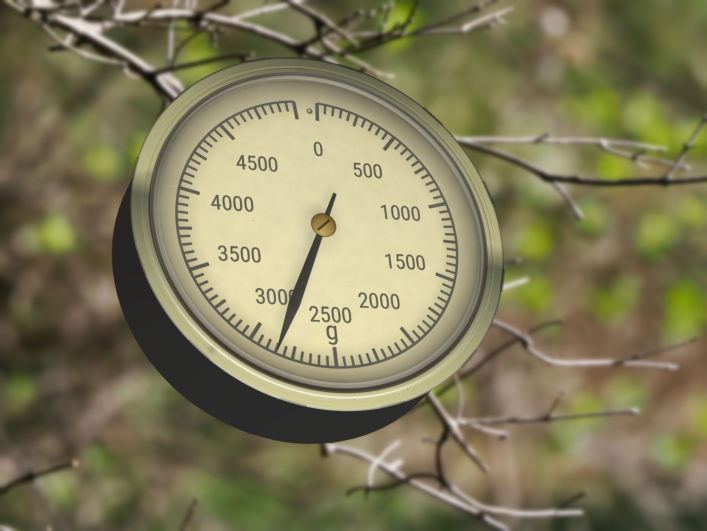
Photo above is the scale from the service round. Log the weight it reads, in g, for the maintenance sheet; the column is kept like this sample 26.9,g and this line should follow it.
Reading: 2850,g
